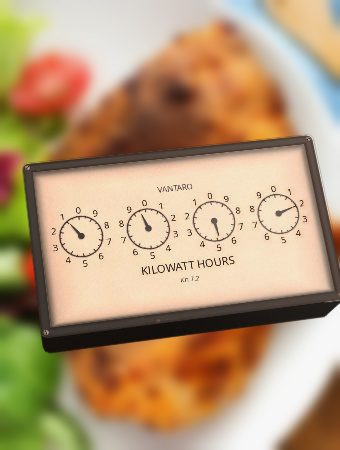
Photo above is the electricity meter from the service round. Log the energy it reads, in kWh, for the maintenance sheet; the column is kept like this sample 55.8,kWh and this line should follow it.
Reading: 952,kWh
